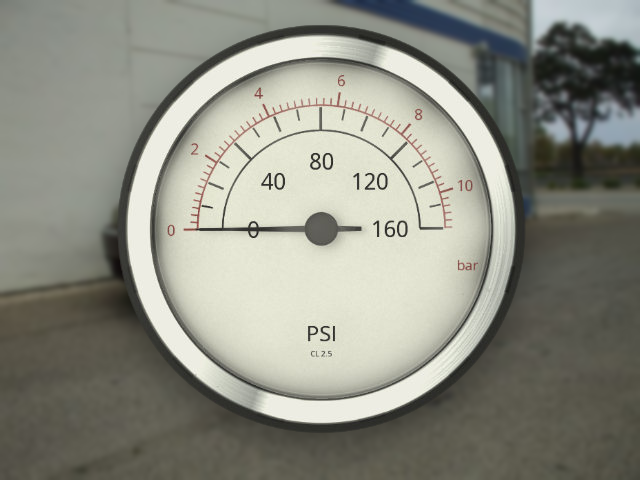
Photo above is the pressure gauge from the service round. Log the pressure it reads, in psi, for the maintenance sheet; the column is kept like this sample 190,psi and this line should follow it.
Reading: 0,psi
